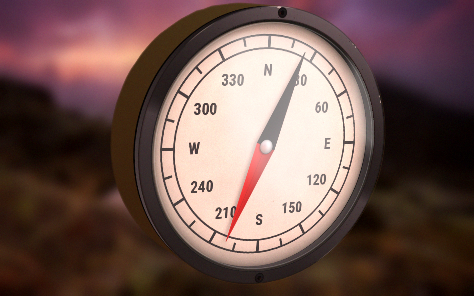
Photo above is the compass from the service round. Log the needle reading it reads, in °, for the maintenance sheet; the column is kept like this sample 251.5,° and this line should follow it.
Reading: 202.5,°
